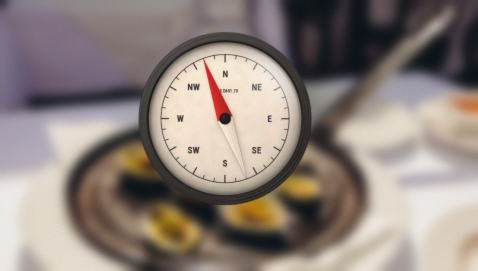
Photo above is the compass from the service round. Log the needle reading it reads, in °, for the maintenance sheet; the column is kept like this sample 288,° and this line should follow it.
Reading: 340,°
